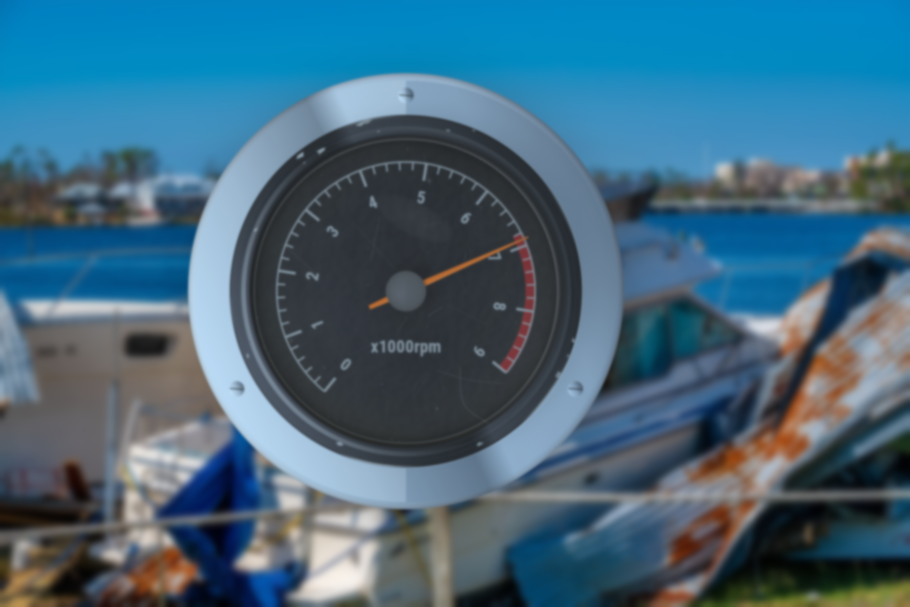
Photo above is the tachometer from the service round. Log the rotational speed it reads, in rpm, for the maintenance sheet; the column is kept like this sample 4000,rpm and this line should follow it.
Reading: 6900,rpm
